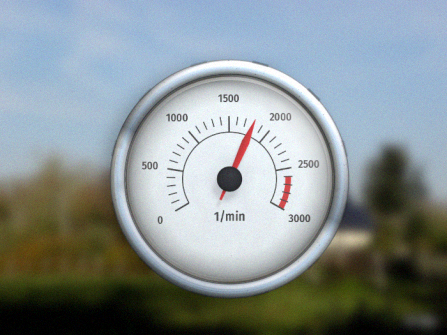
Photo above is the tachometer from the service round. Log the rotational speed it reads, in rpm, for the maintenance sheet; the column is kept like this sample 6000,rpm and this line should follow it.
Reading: 1800,rpm
